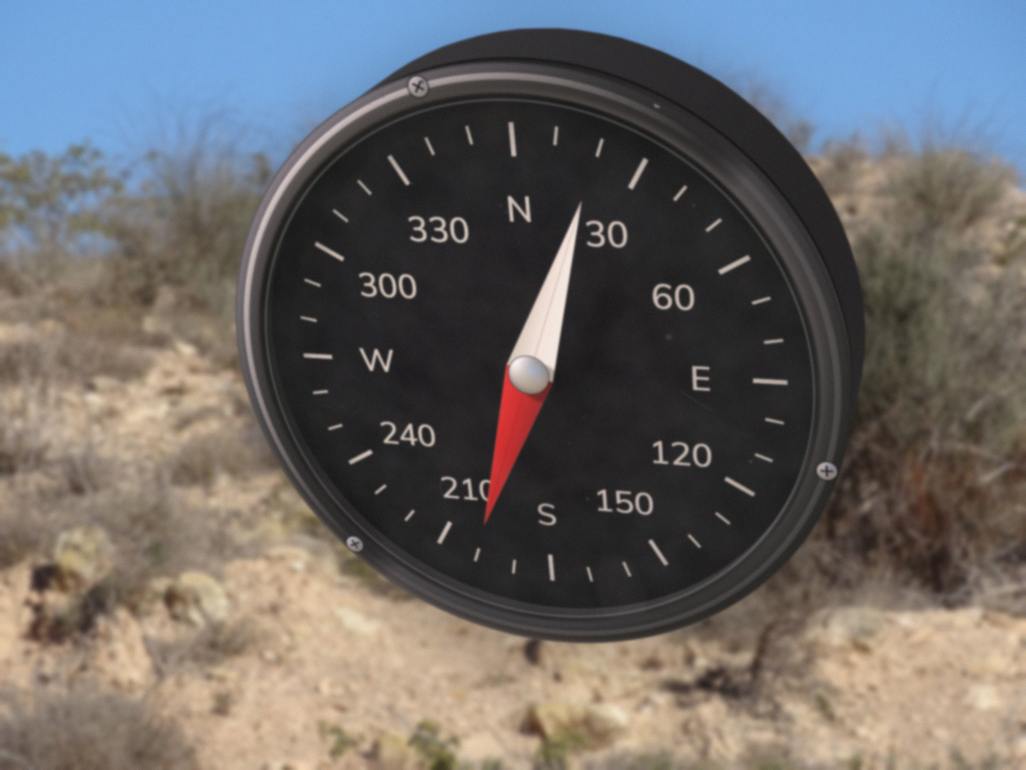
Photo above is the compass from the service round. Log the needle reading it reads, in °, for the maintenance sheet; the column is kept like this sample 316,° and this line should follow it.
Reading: 200,°
